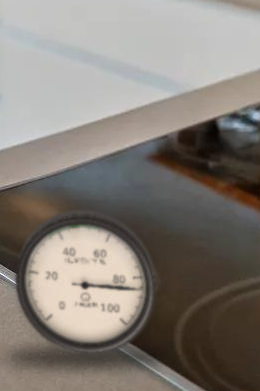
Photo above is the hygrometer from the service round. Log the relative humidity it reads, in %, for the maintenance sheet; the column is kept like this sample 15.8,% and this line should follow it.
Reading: 84,%
